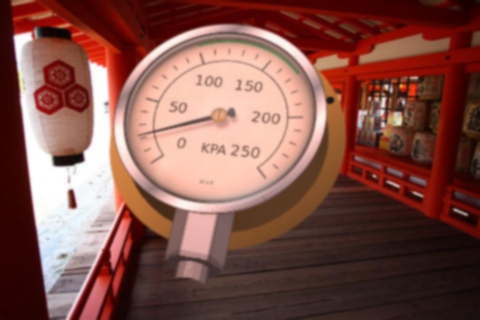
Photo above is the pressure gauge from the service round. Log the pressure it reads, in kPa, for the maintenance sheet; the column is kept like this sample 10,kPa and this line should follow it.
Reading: 20,kPa
